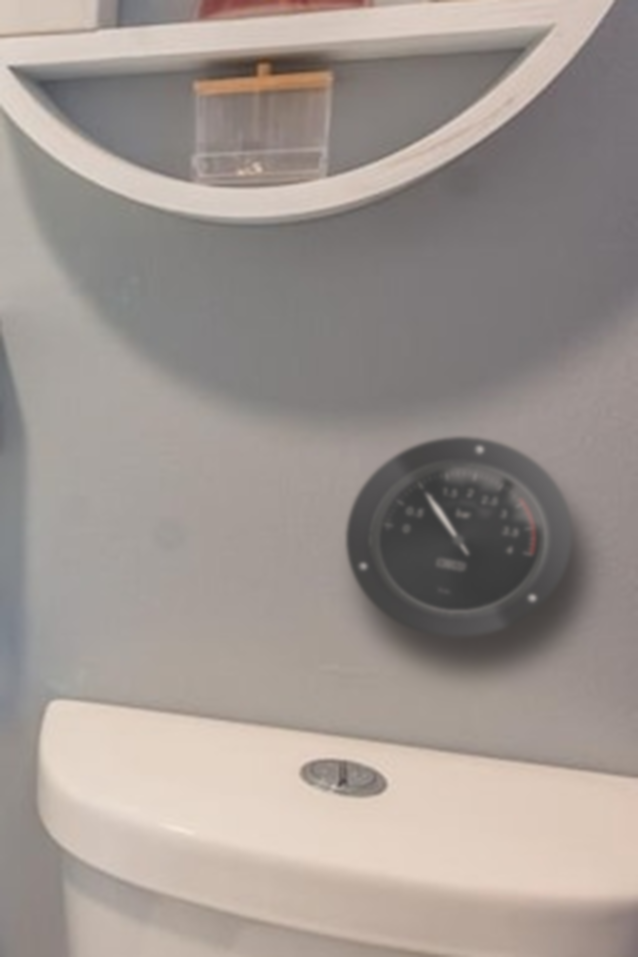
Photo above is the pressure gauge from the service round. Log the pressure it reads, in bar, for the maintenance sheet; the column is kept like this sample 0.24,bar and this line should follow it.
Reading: 1,bar
